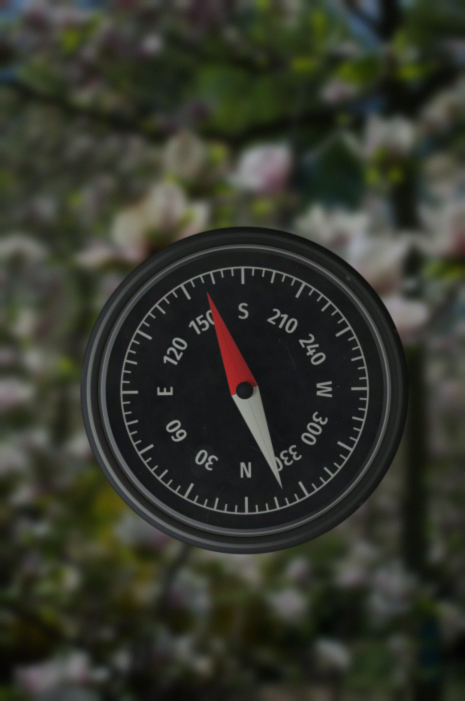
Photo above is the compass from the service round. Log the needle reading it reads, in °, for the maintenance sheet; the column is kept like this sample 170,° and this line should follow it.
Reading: 160,°
